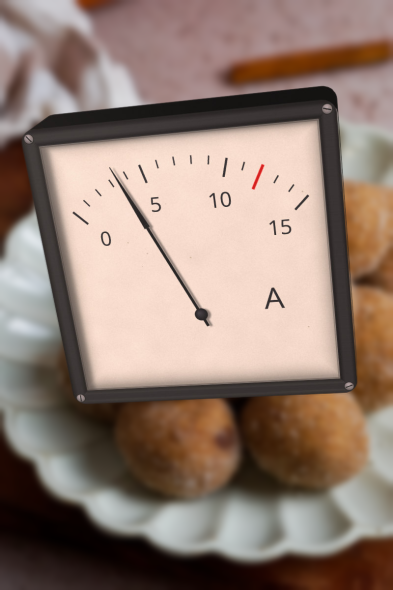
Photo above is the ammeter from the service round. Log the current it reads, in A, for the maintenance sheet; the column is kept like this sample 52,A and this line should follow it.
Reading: 3.5,A
